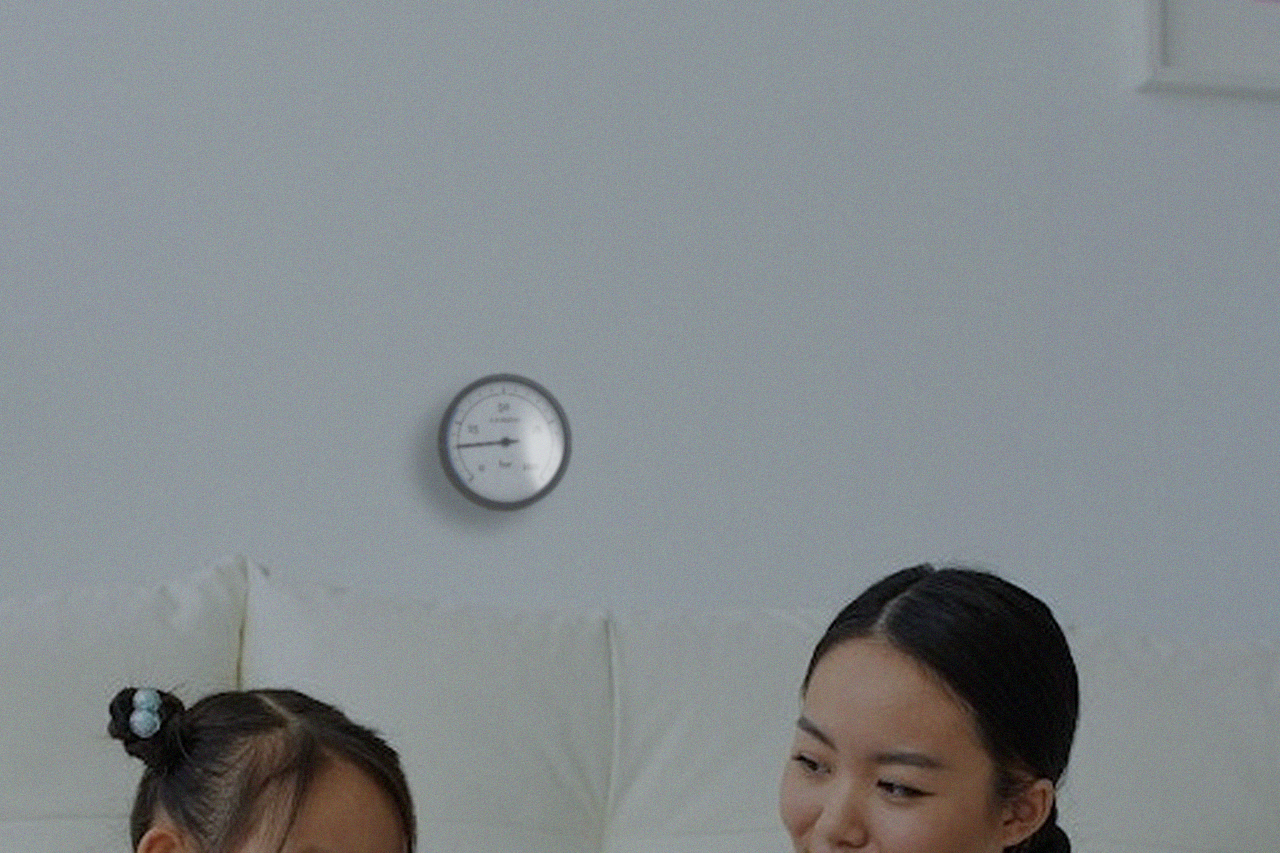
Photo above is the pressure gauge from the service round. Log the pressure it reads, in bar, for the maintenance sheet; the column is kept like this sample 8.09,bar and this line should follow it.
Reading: 15,bar
